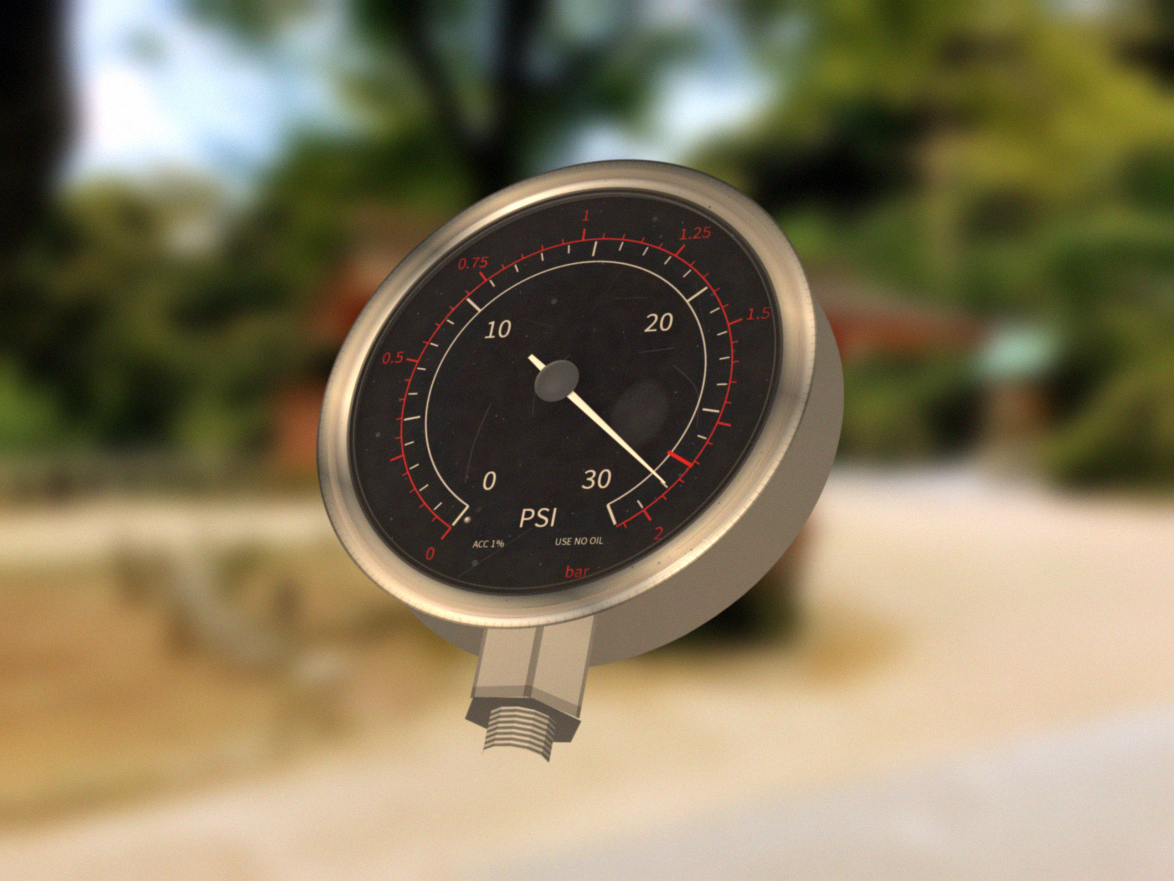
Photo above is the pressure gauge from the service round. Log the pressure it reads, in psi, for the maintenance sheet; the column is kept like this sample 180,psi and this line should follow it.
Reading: 28,psi
